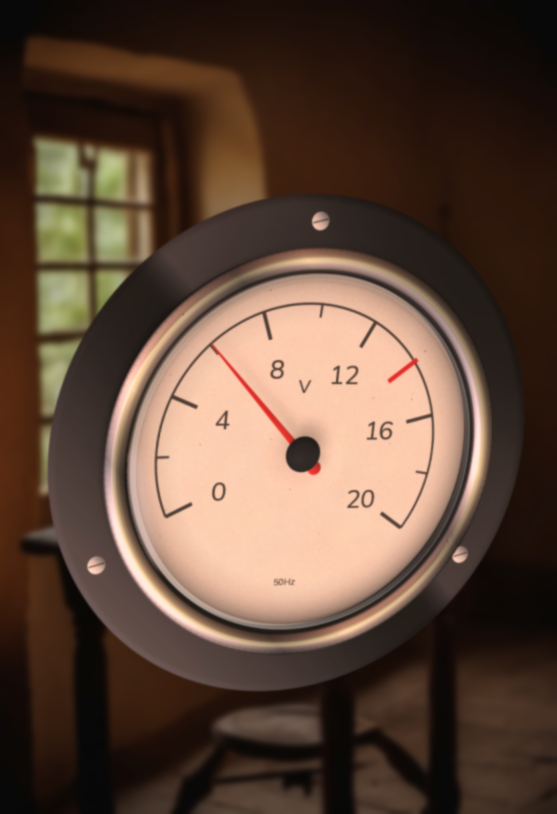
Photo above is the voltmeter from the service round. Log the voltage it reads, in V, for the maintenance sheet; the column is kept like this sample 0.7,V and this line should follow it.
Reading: 6,V
